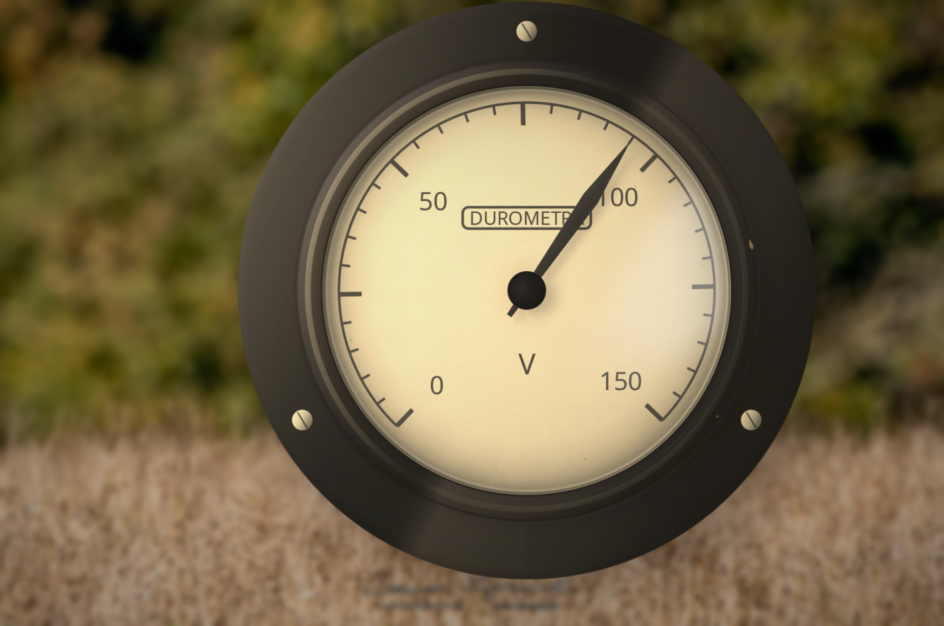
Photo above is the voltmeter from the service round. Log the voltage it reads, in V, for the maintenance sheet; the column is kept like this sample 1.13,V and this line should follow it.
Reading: 95,V
